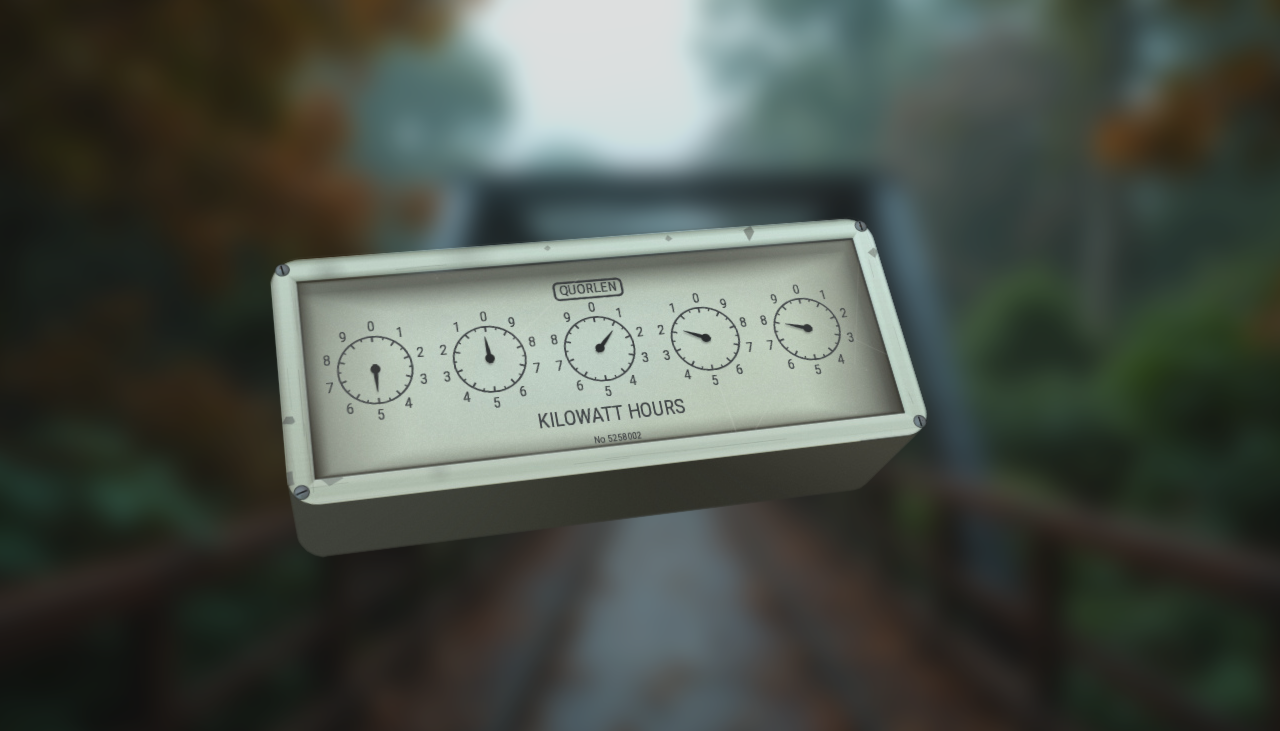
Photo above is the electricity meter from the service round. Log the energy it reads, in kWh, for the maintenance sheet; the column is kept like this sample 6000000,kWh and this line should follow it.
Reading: 50118,kWh
